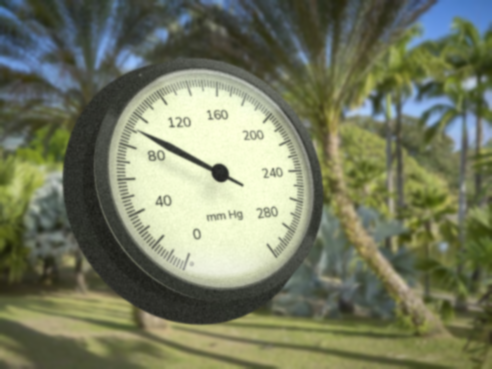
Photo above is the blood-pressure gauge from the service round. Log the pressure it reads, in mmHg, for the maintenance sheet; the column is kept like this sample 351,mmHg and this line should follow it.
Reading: 90,mmHg
